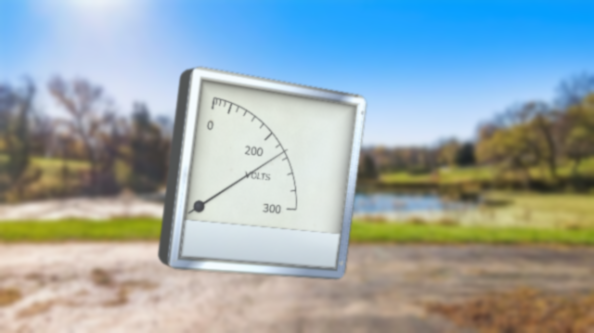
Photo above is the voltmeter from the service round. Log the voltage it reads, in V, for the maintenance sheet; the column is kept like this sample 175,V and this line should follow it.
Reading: 230,V
